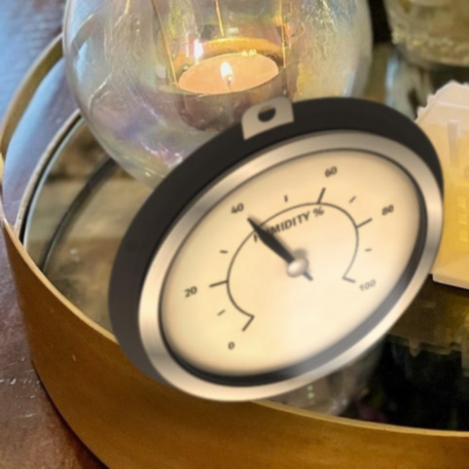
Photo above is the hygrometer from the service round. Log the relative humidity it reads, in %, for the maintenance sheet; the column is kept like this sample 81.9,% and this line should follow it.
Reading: 40,%
